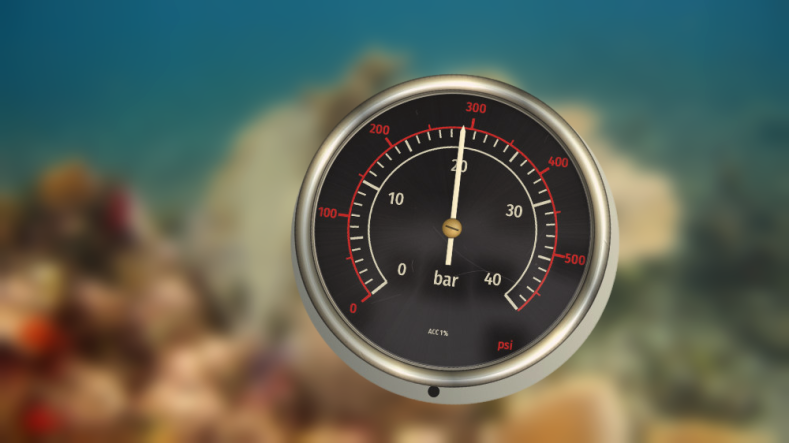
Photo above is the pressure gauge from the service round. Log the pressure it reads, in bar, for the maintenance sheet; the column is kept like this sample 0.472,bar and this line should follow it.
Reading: 20,bar
